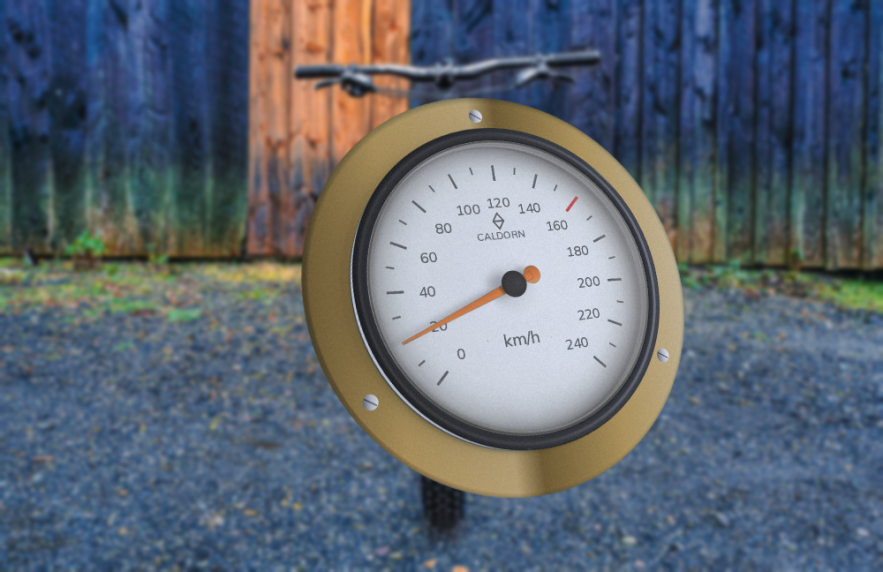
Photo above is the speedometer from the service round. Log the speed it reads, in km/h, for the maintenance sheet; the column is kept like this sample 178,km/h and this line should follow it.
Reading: 20,km/h
